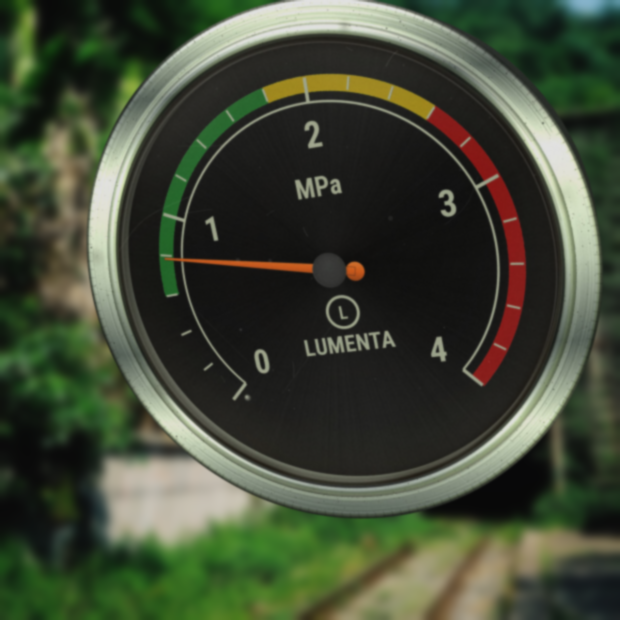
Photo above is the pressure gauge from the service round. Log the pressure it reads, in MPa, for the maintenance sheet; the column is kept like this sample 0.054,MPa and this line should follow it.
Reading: 0.8,MPa
